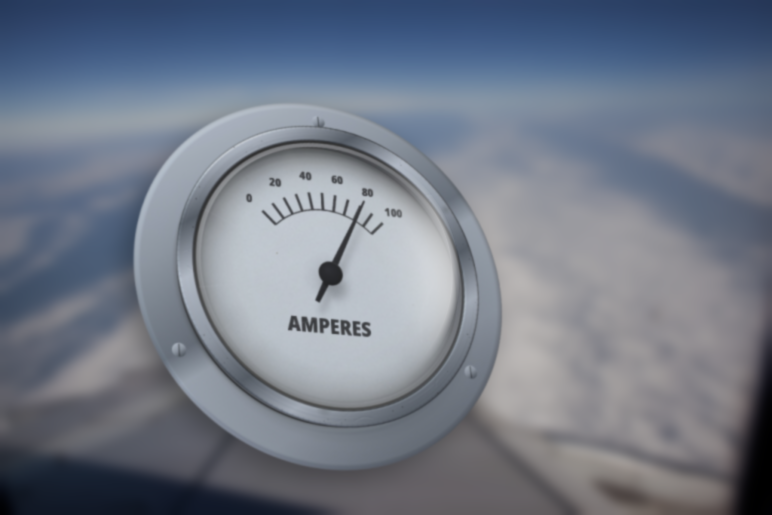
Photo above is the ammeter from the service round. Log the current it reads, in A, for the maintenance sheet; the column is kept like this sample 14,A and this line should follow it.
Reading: 80,A
